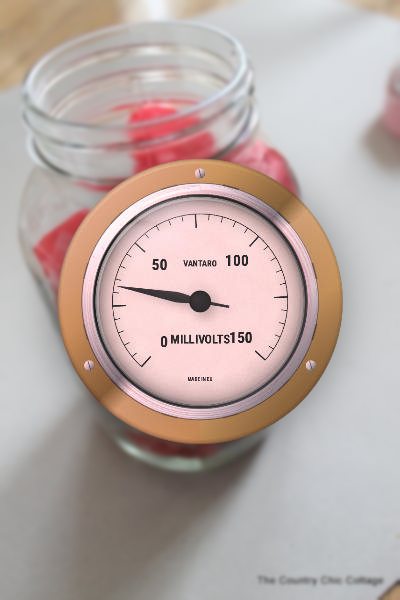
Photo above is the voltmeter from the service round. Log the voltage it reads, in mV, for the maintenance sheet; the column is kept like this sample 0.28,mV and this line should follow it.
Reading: 32.5,mV
